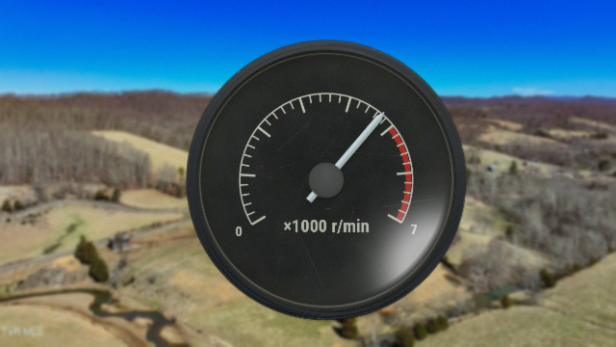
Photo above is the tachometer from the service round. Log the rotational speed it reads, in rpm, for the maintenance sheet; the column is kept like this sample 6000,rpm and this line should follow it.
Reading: 4700,rpm
